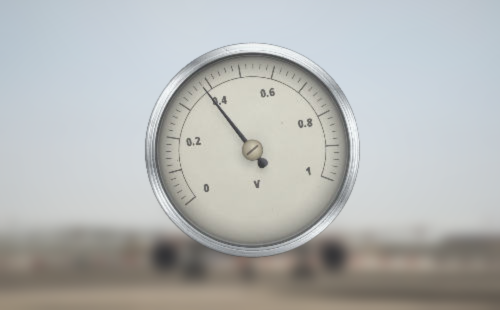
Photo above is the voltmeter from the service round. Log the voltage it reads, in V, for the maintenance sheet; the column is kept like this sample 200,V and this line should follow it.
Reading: 0.38,V
